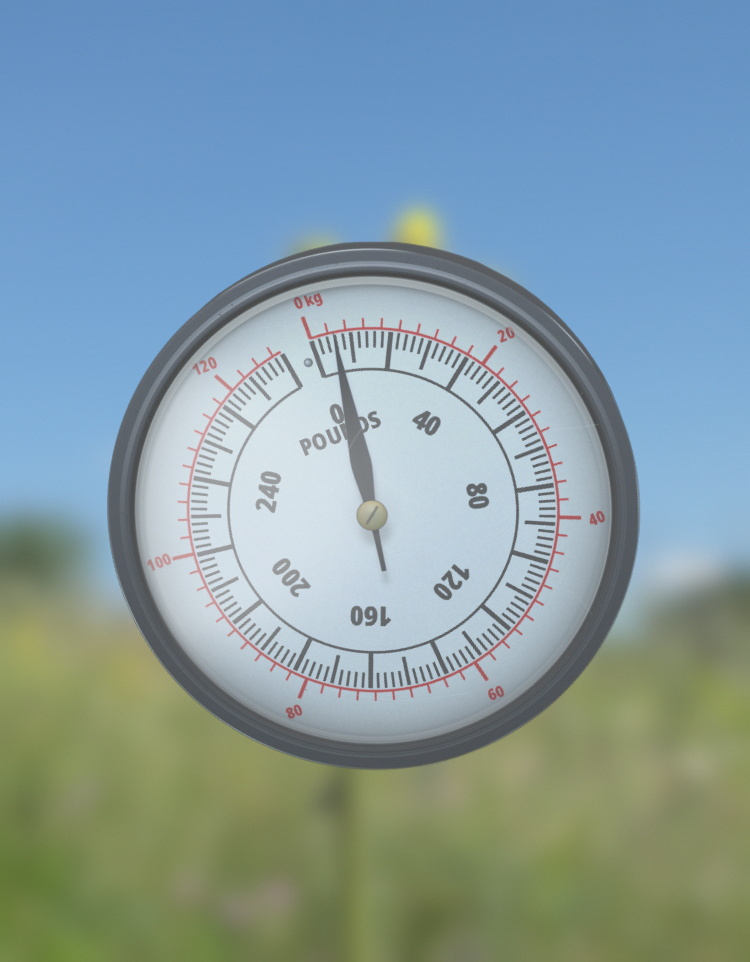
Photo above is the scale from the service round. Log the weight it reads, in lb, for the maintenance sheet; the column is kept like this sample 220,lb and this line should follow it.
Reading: 6,lb
